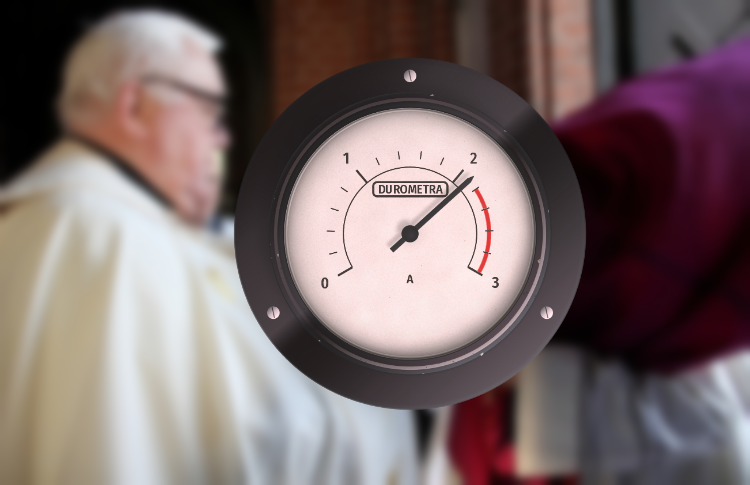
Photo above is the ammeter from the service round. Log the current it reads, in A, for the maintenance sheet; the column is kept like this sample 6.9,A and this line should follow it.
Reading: 2.1,A
